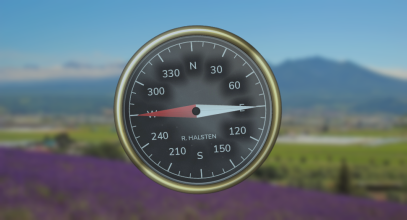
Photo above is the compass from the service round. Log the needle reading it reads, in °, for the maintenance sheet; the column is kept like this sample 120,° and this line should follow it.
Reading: 270,°
